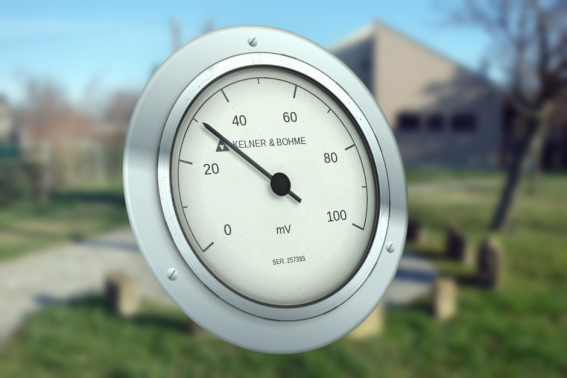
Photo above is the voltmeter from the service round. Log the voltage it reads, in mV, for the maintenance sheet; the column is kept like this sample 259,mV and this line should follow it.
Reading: 30,mV
